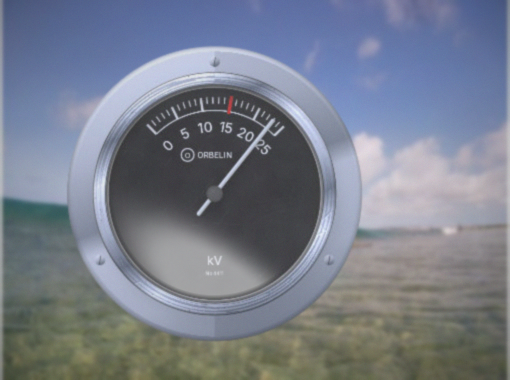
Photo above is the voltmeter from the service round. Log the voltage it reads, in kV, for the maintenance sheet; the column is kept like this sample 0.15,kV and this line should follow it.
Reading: 23,kV
